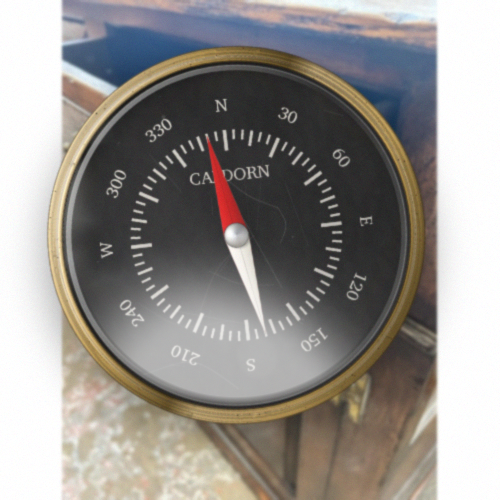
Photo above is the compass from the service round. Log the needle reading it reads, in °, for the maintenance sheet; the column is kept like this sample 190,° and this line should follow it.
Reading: 350,°
